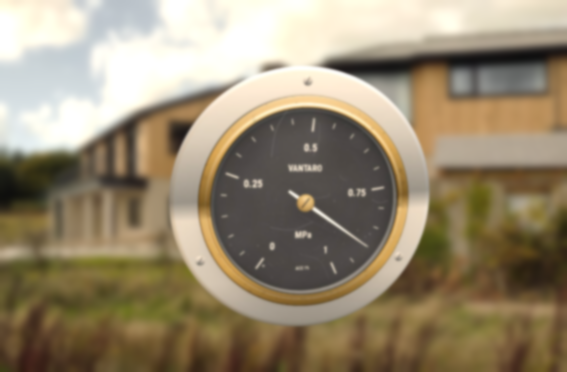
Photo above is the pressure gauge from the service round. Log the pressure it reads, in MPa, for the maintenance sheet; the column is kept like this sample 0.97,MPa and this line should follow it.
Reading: 0.9,MPa
